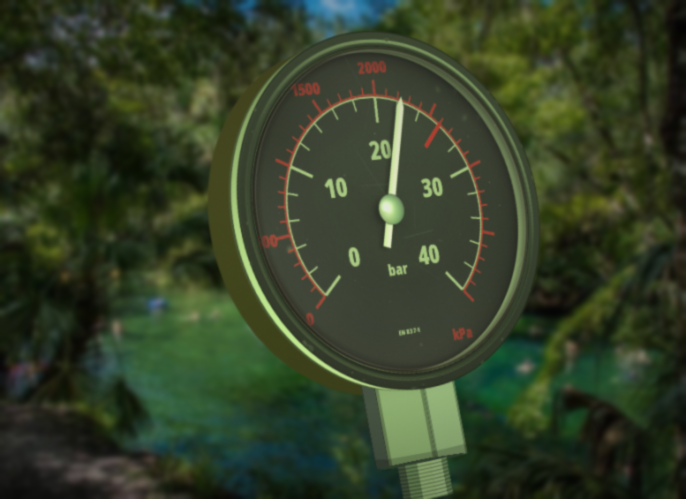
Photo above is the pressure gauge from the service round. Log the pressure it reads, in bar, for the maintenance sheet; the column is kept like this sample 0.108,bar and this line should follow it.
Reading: 22,bar
